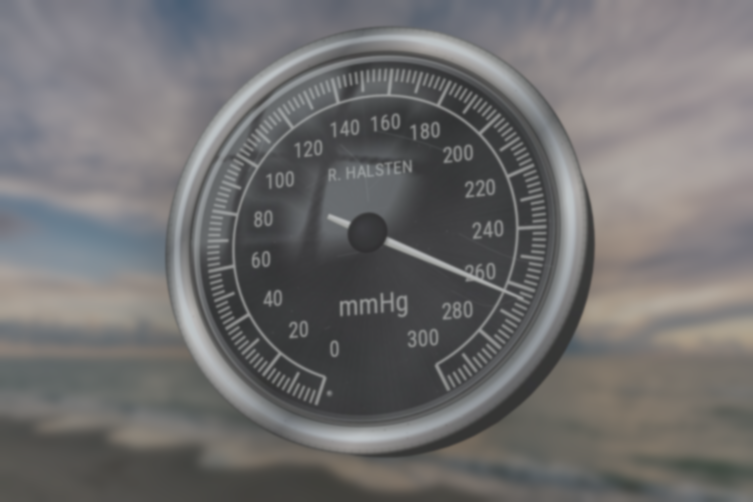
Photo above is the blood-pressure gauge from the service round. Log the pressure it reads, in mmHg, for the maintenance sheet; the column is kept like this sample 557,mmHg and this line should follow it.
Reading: 264,mmHg
